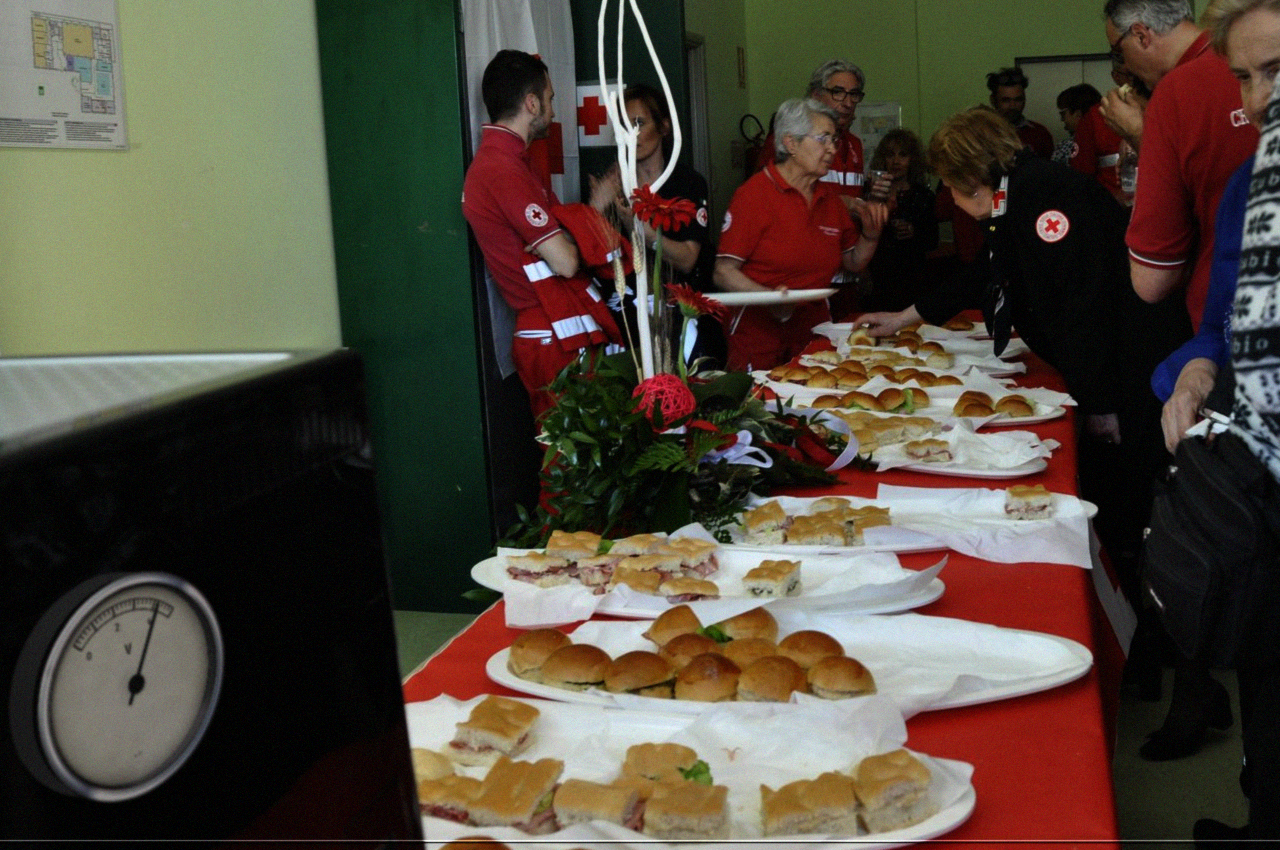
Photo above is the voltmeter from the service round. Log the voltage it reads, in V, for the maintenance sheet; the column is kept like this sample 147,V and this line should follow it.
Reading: 4,V
